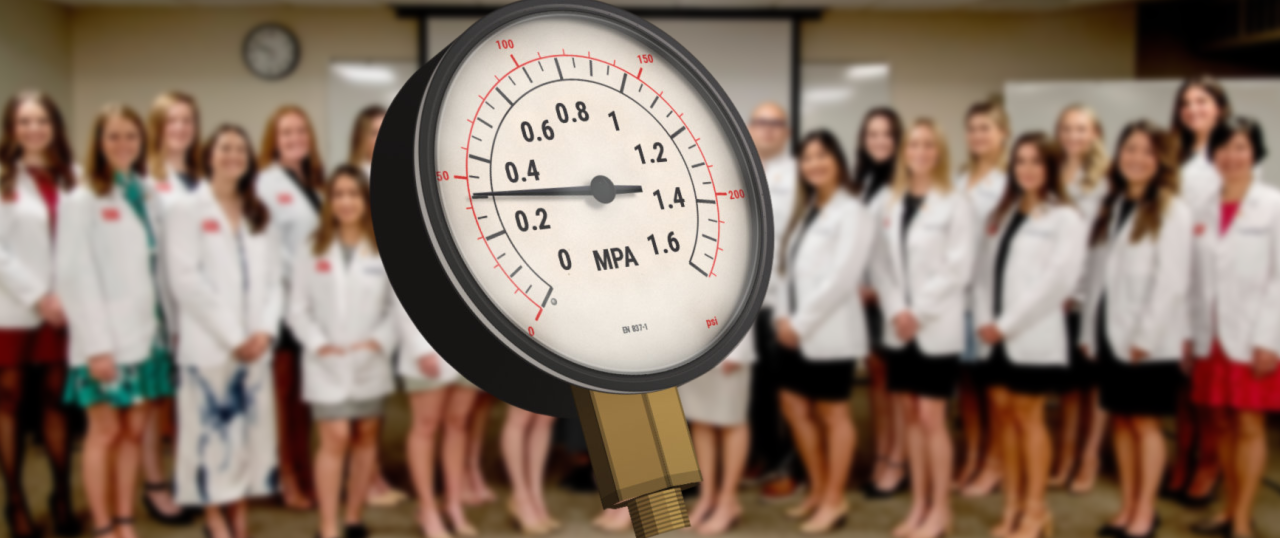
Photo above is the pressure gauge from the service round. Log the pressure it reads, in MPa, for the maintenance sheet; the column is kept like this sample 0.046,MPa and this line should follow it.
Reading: 0.3,MPa
